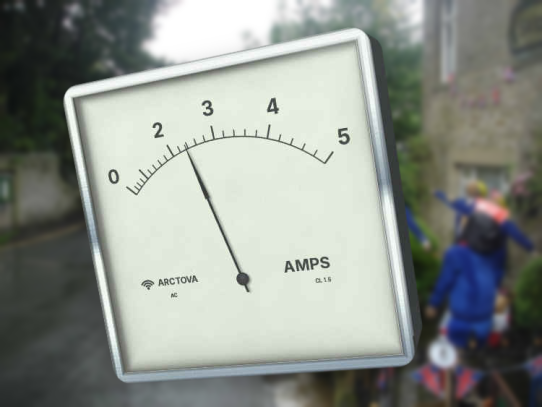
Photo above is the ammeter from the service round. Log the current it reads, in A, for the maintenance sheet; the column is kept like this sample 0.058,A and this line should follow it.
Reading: 2.4,A
